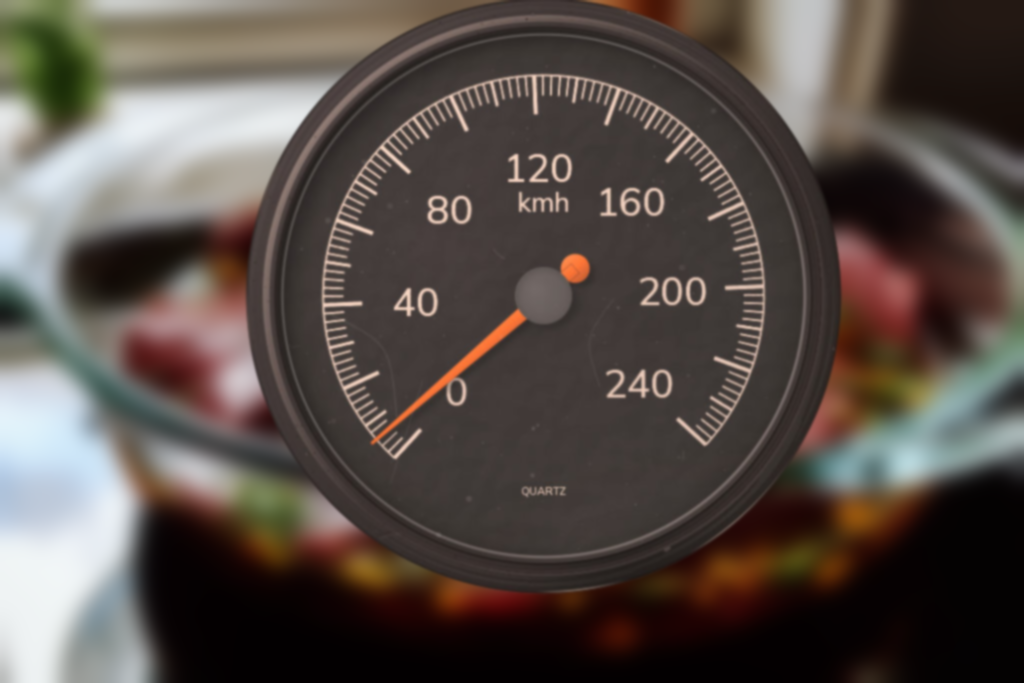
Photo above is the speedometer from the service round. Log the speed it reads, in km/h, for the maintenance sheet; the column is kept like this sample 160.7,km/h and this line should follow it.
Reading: 6,km/h
